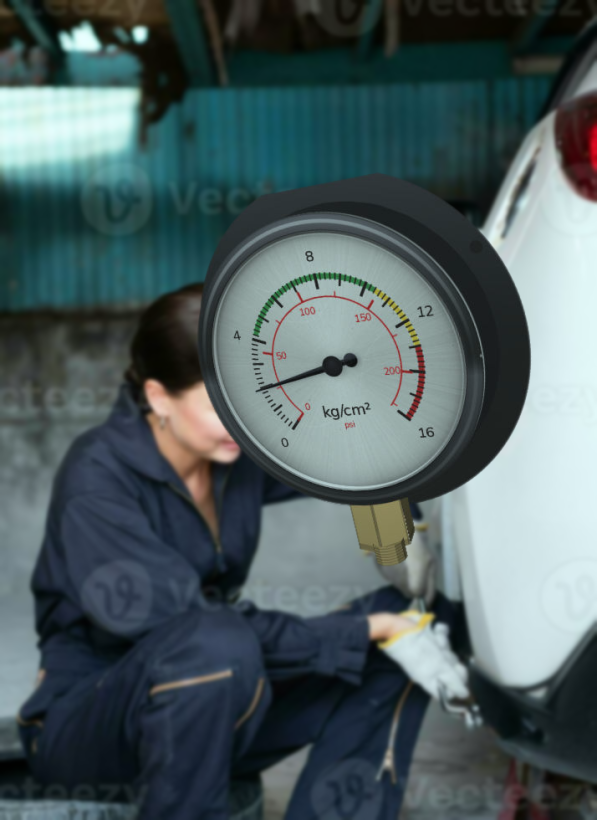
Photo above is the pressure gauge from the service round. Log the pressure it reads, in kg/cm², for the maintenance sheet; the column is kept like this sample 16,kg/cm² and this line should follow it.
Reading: 2,kg/cm²
